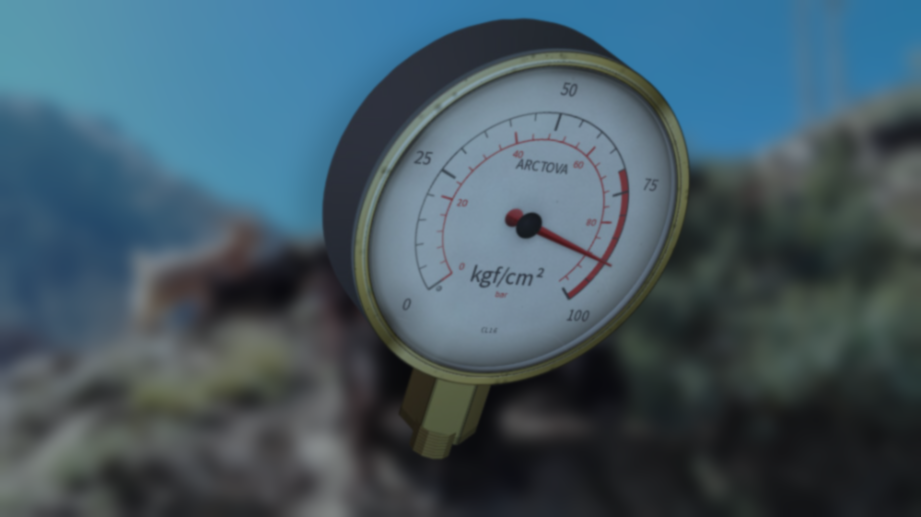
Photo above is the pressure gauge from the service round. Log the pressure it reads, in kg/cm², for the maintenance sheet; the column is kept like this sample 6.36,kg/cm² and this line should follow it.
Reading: 90,kg/cm²
